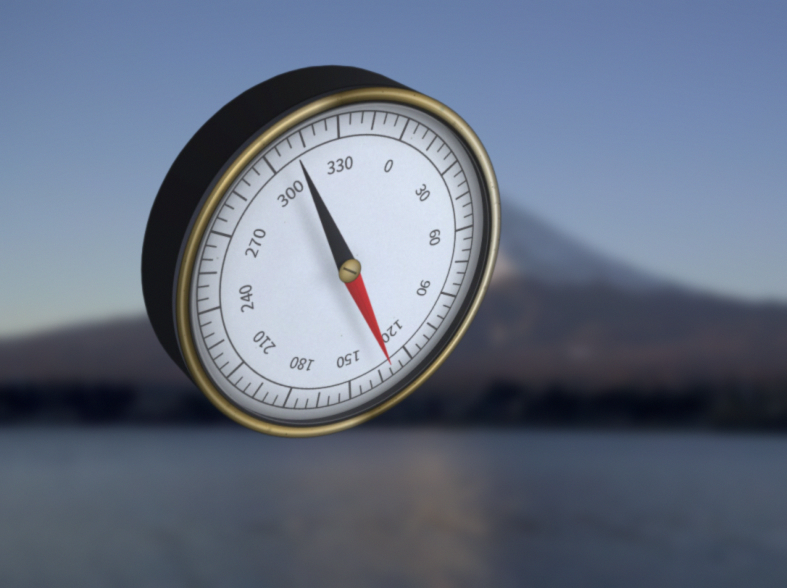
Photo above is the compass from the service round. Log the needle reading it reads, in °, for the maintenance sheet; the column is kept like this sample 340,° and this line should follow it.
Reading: 130,°
